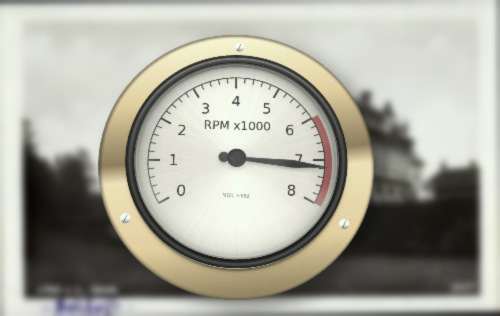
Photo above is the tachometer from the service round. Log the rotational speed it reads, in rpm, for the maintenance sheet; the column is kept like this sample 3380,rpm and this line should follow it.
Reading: 7200,rpm
